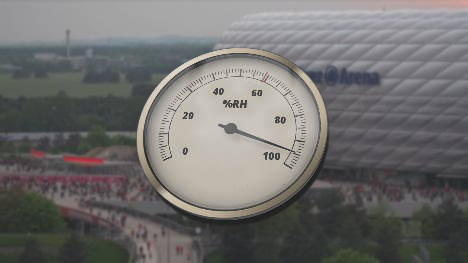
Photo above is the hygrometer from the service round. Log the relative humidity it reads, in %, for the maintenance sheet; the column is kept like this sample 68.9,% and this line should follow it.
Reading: 95,%
